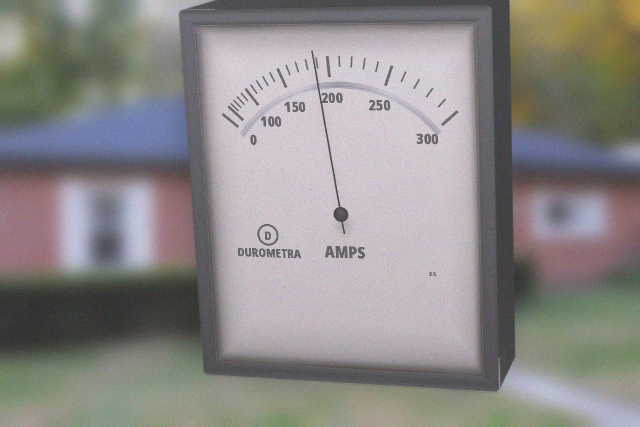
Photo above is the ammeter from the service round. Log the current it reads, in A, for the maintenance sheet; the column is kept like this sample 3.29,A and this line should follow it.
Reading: 190,A
